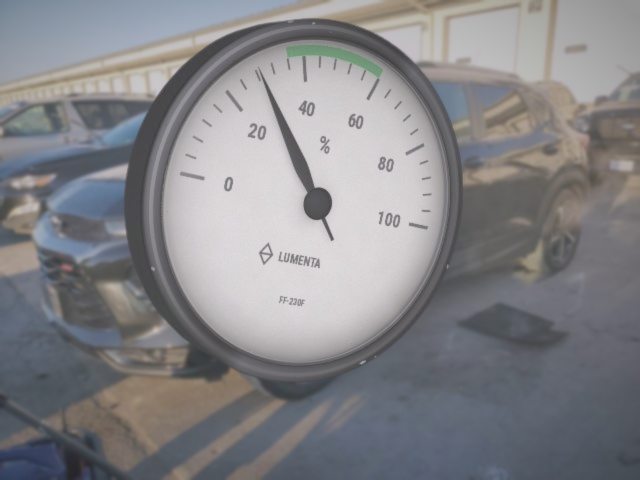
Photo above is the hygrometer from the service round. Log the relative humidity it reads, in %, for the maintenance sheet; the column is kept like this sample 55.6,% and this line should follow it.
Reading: 28,%
